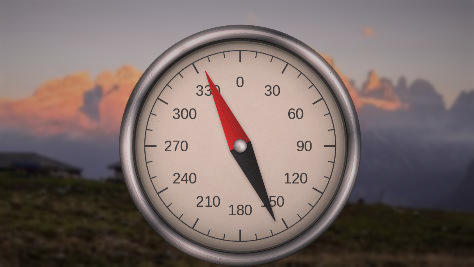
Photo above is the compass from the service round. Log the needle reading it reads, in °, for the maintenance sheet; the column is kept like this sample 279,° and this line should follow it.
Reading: 335,°
